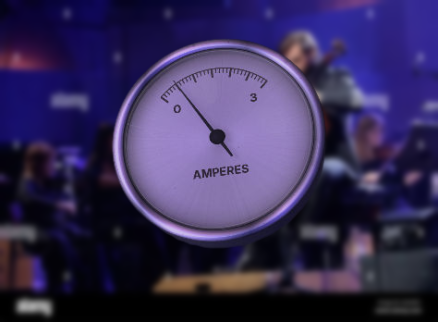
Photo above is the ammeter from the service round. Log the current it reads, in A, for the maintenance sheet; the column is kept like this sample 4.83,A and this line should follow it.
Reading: 0.5,A
